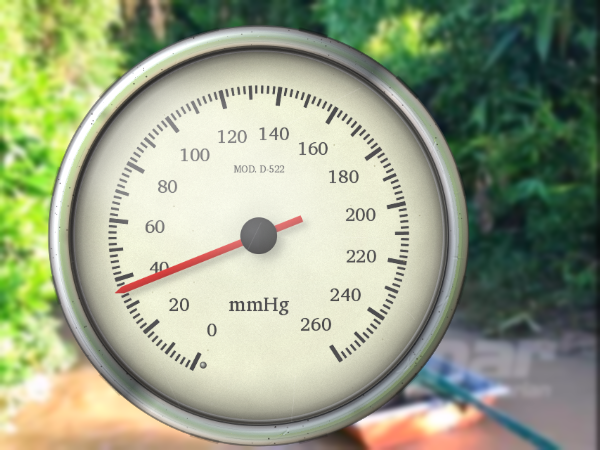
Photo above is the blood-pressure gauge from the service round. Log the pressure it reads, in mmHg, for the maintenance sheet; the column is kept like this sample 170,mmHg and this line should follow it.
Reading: 36,mmHg
